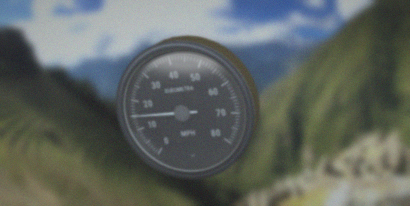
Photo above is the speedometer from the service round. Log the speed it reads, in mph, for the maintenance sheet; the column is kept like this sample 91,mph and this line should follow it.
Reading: 15,mph
